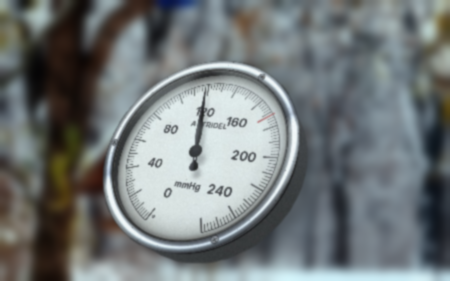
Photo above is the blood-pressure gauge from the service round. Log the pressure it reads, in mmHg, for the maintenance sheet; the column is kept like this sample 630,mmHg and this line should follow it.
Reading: 120,mmHg
